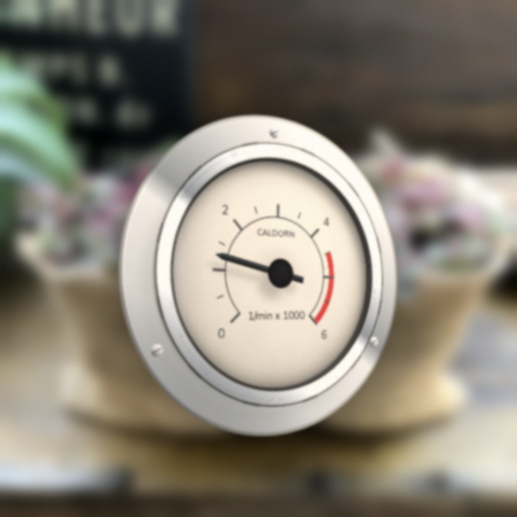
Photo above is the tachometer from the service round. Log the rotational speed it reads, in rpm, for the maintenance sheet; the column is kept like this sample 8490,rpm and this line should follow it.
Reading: 1250,rpm
